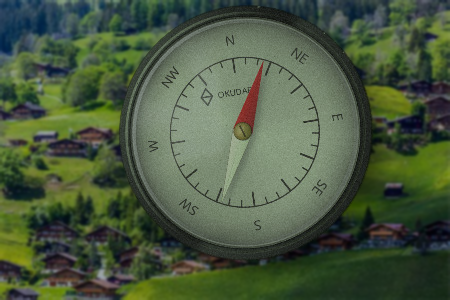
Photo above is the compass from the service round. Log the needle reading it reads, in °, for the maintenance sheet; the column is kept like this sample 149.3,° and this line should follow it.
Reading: 25,°
